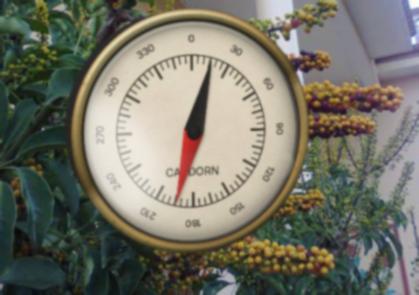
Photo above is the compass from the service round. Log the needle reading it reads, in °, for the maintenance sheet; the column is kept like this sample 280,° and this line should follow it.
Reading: 195,°
